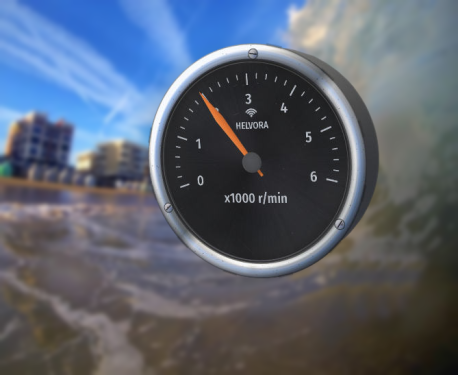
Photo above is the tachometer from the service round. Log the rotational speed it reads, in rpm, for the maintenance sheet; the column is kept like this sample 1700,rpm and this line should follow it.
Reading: 2000,rpm
